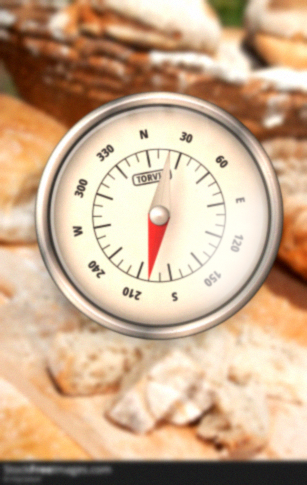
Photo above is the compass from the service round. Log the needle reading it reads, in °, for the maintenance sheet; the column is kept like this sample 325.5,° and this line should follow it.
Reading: 200,°
